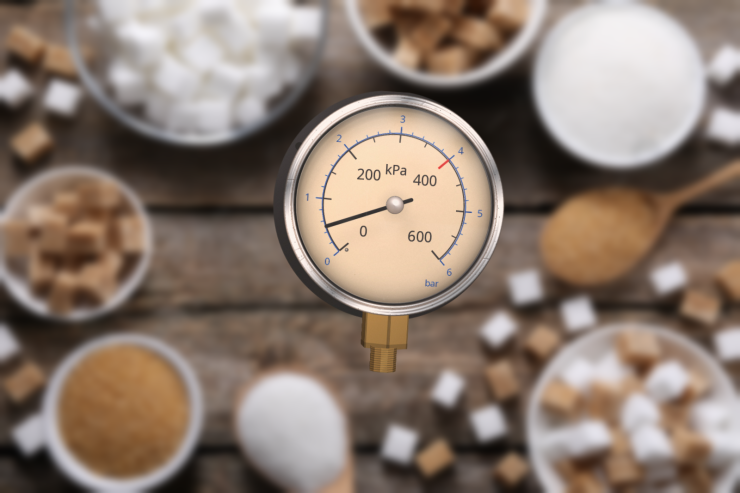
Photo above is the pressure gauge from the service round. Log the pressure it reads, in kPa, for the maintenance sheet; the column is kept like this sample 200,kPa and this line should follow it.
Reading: 50,kPa
